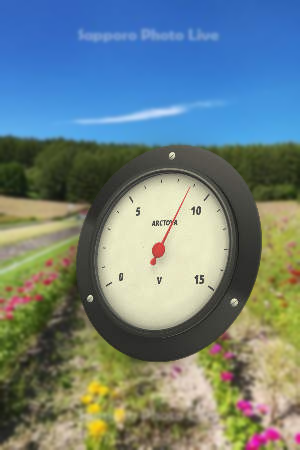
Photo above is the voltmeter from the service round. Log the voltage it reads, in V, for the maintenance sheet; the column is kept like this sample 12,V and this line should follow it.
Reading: 9,V
